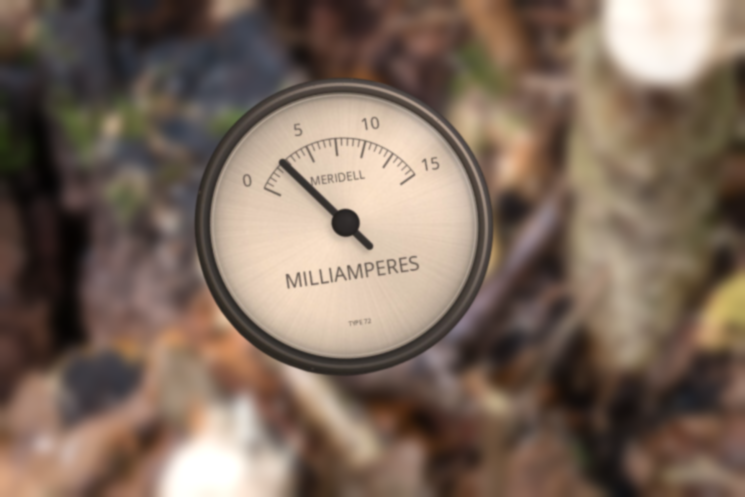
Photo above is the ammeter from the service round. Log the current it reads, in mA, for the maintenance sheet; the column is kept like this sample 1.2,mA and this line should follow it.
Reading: 2.5,mA
